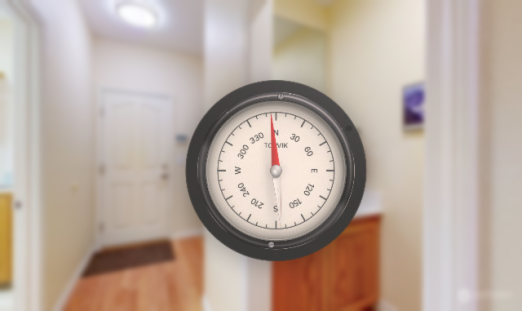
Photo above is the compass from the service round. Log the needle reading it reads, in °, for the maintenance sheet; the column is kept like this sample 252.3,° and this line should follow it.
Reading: 355,°
